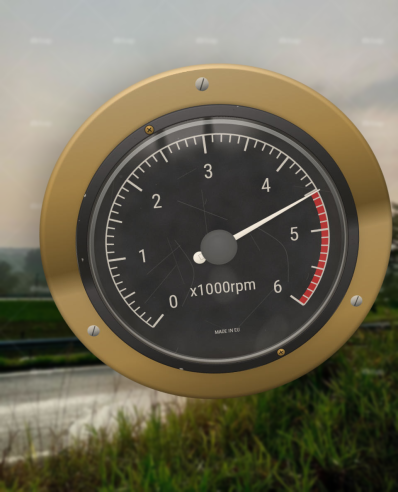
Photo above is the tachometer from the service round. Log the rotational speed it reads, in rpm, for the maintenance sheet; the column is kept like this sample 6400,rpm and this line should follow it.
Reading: 4500,rpm
